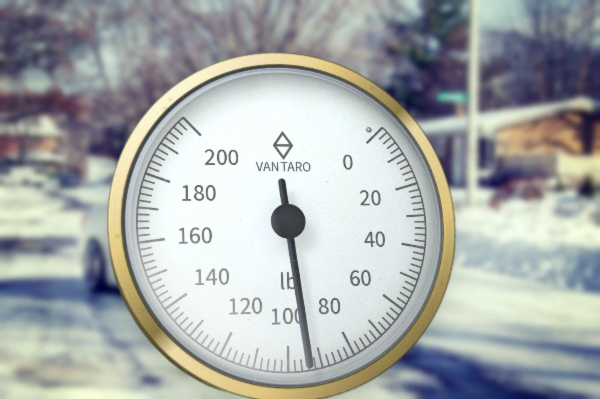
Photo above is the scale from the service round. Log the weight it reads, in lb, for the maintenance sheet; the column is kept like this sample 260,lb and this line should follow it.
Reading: 94,lb
